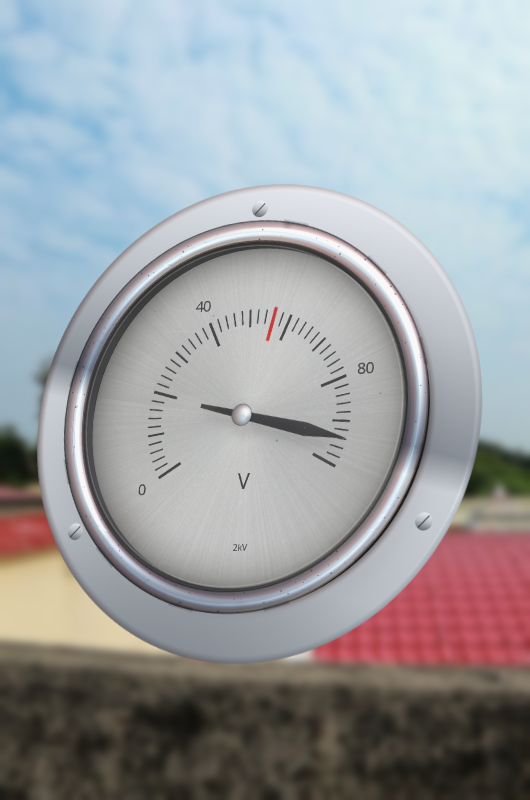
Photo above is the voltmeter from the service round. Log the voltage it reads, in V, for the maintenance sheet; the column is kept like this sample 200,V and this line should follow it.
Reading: 94,V
